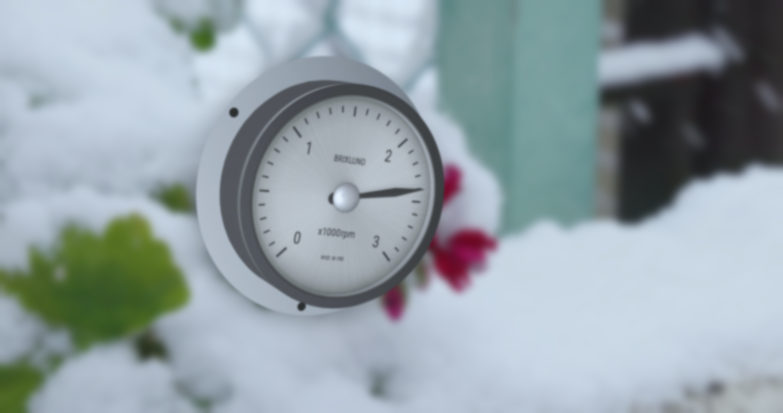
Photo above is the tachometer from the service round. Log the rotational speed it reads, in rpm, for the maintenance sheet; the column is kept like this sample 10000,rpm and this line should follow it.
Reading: 2400,rpm
